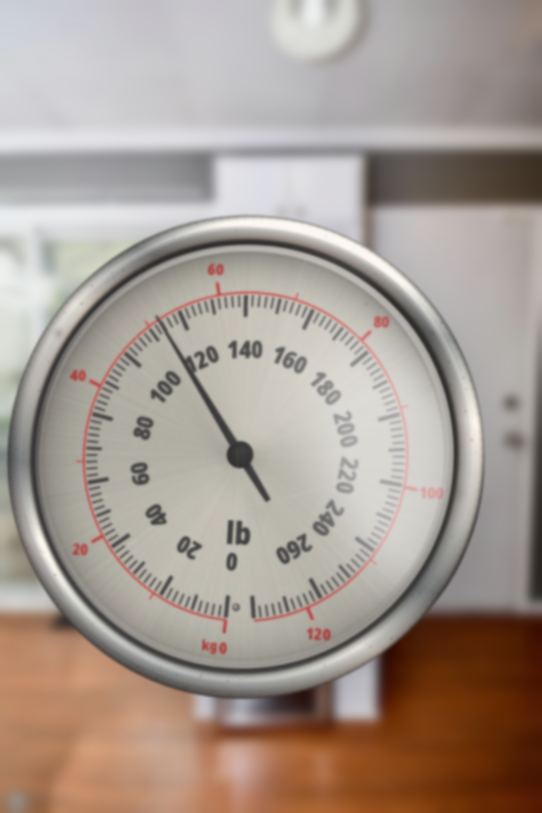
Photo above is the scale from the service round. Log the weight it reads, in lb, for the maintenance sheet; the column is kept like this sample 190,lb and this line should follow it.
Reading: 114,lb
